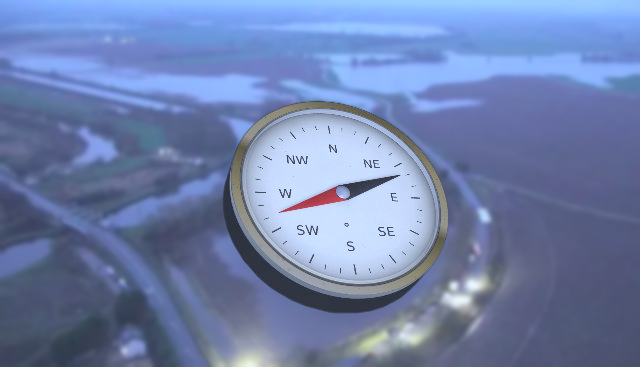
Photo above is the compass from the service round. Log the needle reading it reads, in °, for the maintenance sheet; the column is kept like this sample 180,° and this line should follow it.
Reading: 250,°
